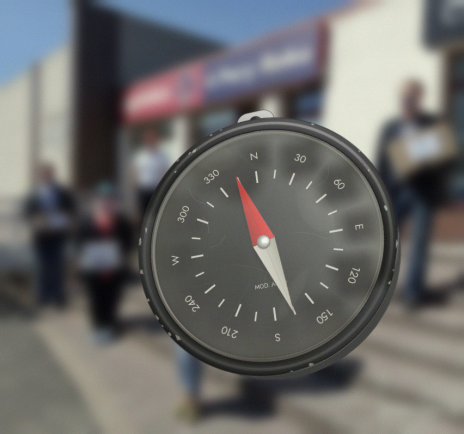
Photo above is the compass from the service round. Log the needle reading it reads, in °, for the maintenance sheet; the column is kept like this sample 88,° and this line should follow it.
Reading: 345,°
